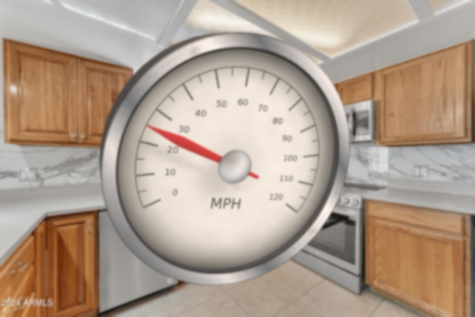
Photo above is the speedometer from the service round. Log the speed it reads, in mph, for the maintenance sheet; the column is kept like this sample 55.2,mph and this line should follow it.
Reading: 25,mph
